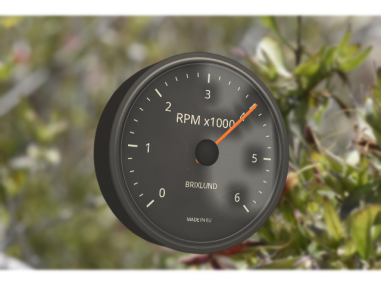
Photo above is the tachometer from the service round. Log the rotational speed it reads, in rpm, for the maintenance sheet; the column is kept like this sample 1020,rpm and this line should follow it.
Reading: 4000,rpm
